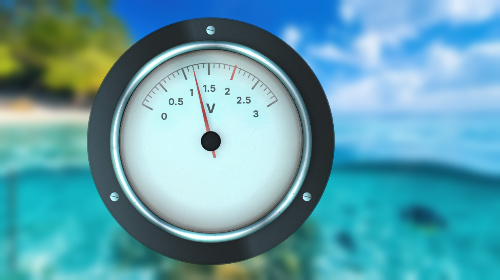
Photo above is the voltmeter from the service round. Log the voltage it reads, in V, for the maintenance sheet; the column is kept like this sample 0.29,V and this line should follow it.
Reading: 1.2,V
